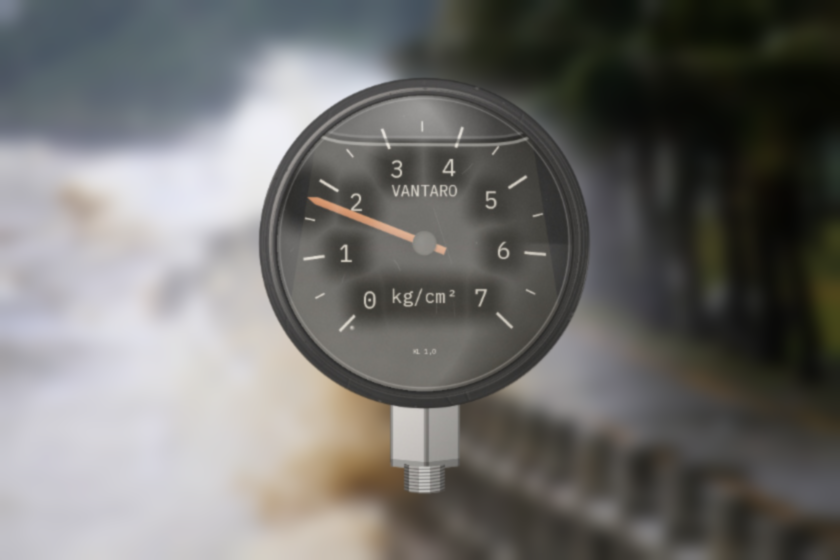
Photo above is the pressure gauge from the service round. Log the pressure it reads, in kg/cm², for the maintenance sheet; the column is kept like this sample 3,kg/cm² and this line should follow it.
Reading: 1.75,kg/cm²
